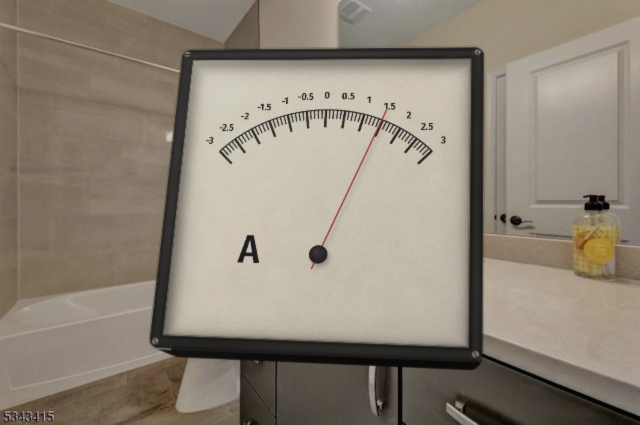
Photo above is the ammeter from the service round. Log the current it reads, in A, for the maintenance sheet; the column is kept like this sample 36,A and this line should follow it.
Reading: 1.5,A
